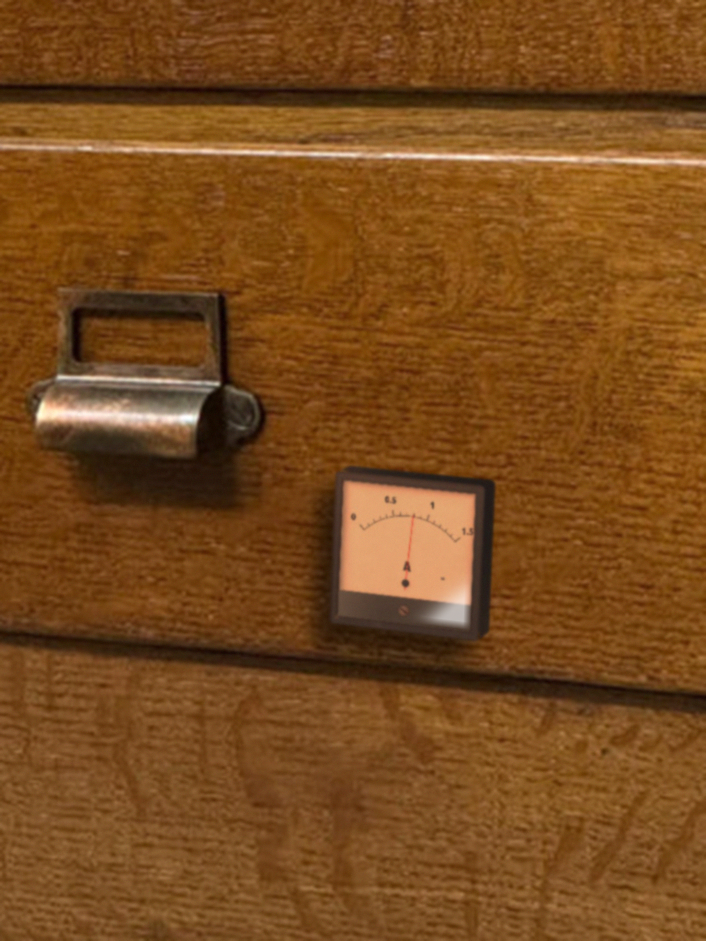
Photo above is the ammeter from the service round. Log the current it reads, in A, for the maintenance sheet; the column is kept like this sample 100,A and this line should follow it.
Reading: 0.8,A
